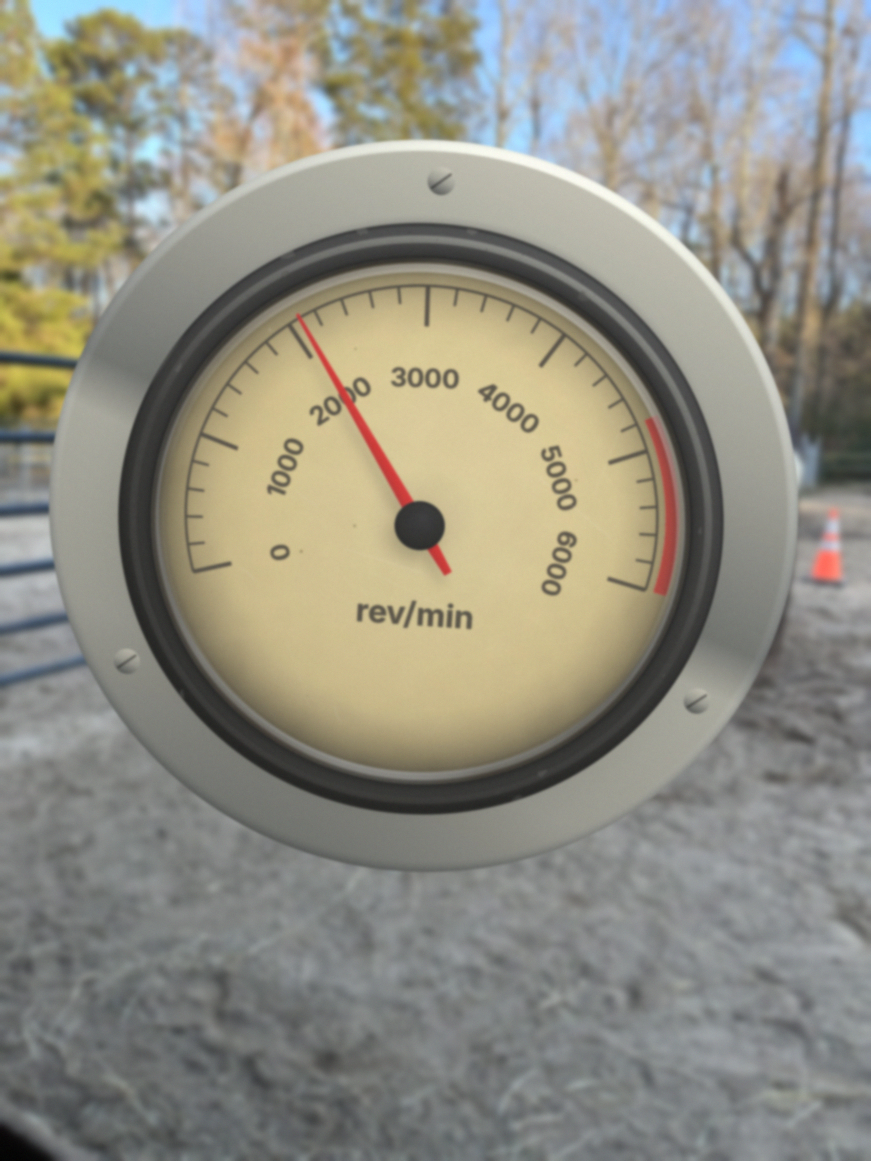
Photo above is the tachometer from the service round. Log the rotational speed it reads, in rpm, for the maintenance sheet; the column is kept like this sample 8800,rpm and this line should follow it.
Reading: 2100,rpm
